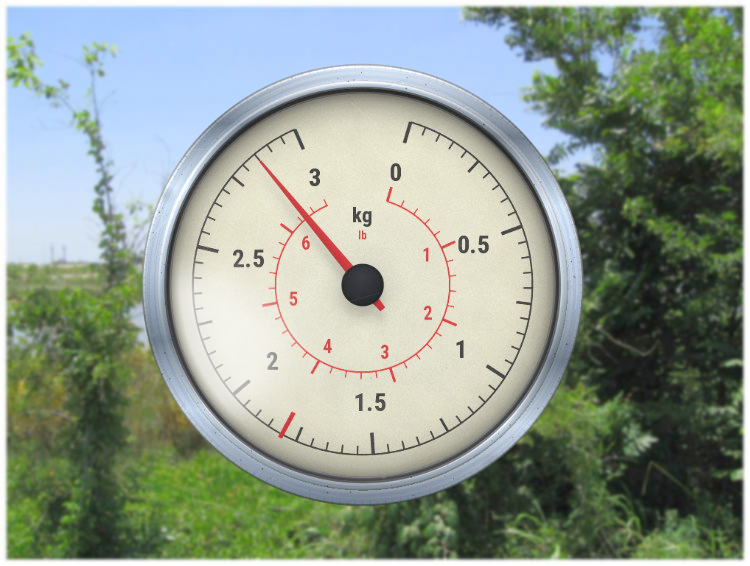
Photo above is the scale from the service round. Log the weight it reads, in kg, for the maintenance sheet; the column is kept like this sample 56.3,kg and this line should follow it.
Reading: 2.85,kg
